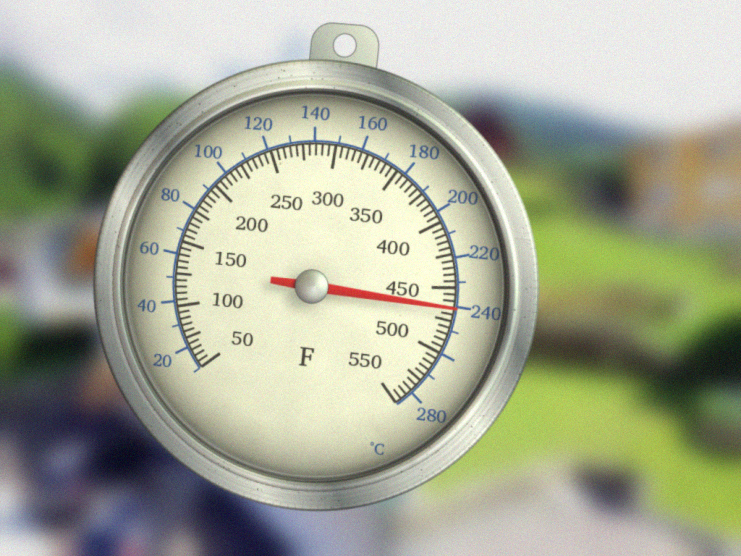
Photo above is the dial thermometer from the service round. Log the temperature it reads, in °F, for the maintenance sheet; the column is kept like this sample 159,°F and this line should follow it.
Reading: 465,°F
